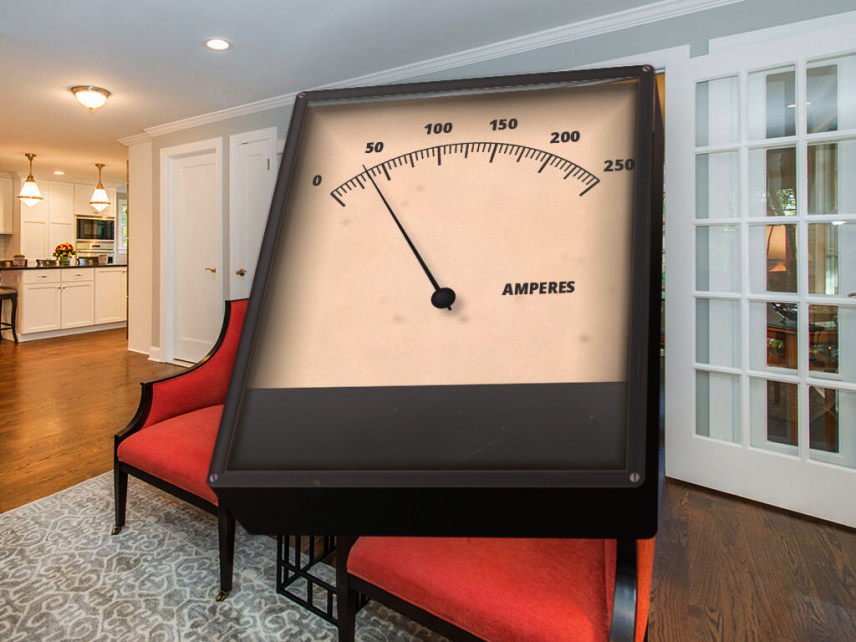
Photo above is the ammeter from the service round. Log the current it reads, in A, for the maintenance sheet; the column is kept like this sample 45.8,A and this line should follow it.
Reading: 35,A
